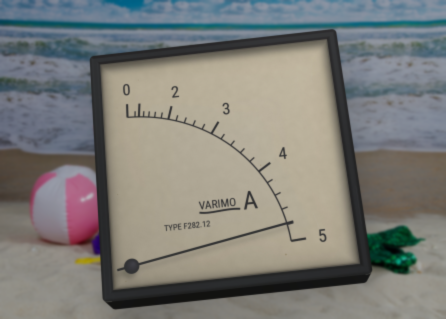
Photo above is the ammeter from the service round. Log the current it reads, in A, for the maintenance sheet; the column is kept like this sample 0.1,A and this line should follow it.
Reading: 4.8,A
